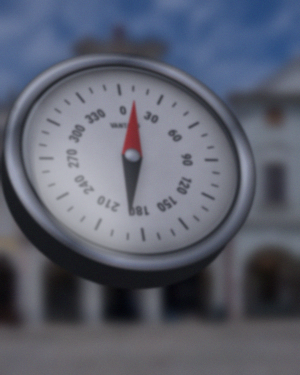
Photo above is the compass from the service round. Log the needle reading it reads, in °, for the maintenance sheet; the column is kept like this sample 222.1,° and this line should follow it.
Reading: 10,°
